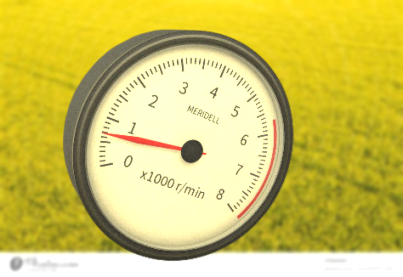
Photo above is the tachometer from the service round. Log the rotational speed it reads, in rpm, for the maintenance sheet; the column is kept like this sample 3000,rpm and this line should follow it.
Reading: 700,rpm
